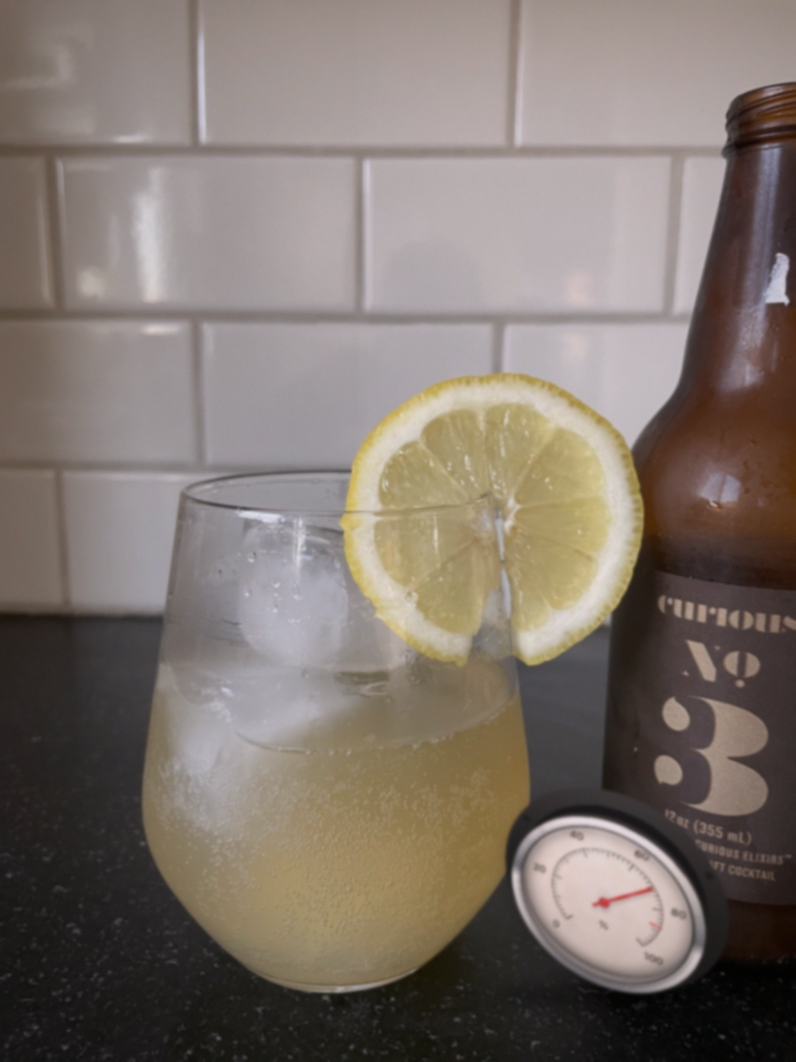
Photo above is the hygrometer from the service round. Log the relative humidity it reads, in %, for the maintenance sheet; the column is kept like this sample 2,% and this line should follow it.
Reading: 70,%
